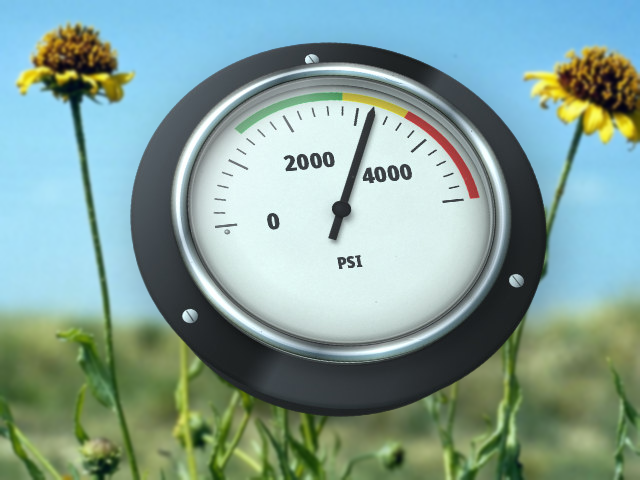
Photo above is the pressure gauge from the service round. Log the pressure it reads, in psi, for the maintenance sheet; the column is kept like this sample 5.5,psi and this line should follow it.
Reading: 3200,psi
